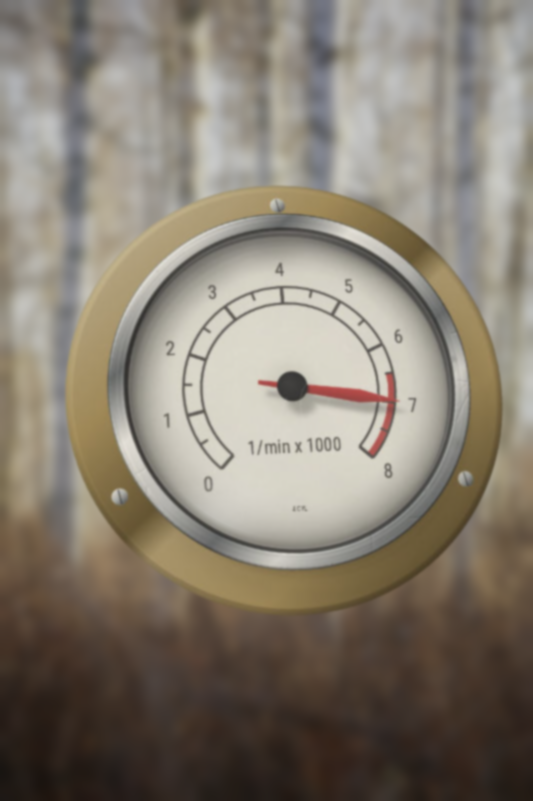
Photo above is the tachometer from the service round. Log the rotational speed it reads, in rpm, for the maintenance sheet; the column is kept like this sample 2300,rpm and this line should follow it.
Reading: 7000,rpm
